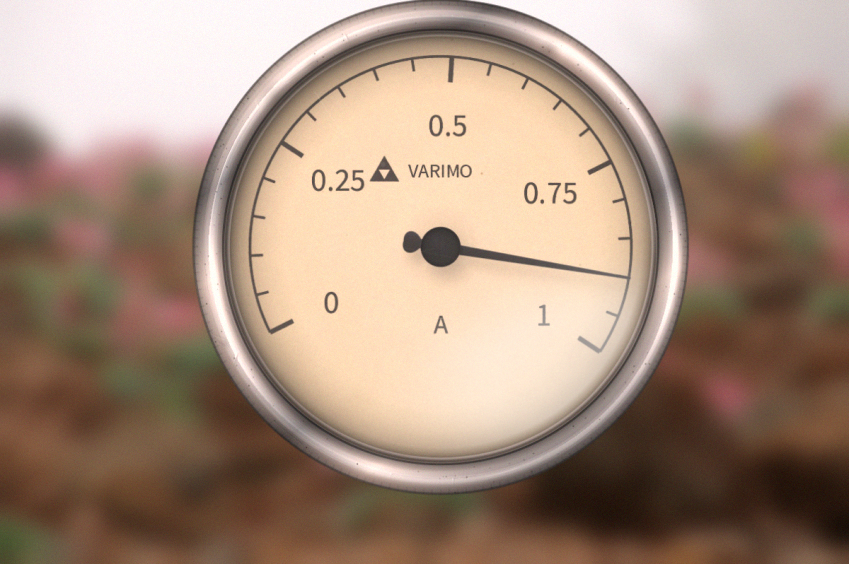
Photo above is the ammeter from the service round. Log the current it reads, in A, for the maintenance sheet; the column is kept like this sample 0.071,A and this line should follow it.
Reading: 0.9,A
